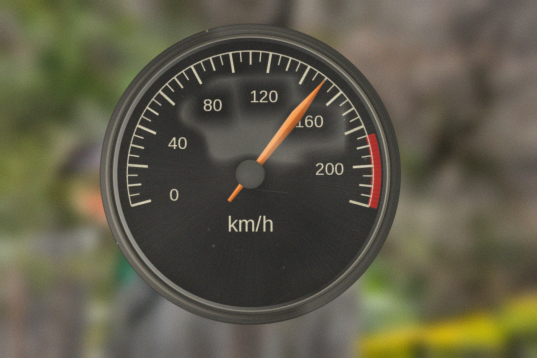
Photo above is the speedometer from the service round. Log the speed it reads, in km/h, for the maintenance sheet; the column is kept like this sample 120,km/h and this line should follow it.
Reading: 150,km/h
